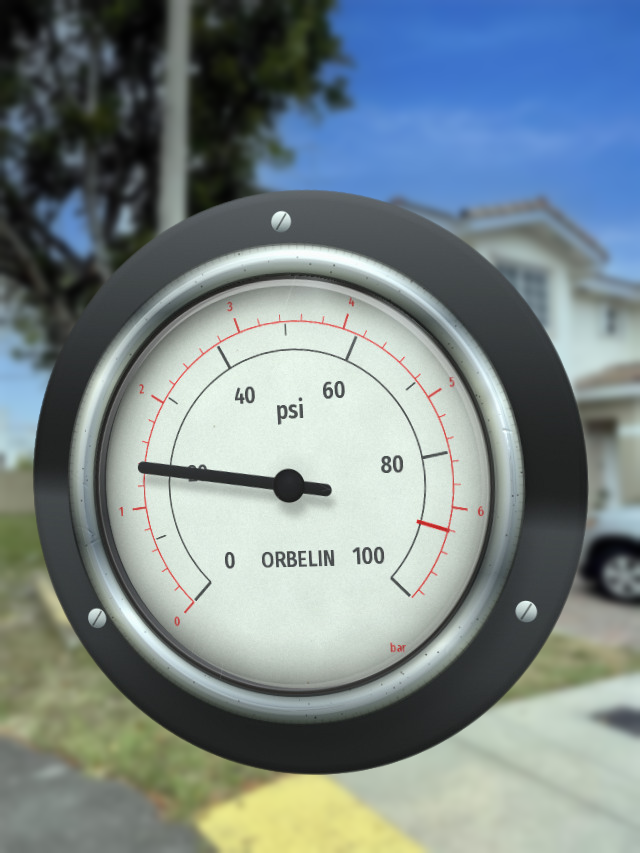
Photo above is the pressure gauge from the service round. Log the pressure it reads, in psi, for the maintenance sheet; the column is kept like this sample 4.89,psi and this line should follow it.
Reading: 20,psi
